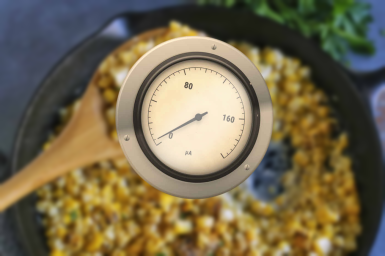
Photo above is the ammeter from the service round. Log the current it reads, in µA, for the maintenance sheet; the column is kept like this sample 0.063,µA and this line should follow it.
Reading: 5,µA
